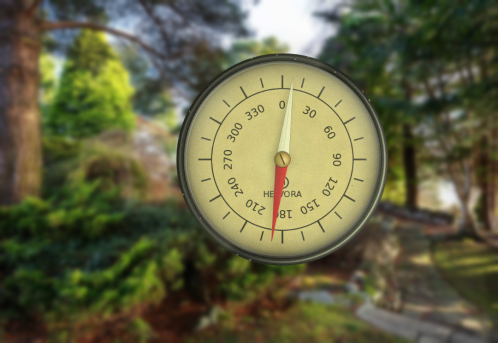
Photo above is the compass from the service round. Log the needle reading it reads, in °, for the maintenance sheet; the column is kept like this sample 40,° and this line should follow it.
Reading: 187.5,°
